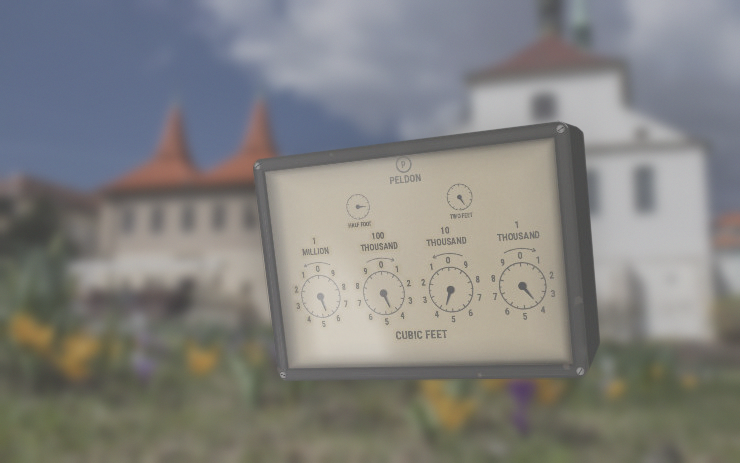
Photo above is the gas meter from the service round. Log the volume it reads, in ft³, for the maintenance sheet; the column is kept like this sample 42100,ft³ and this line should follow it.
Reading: 544400,ft³
